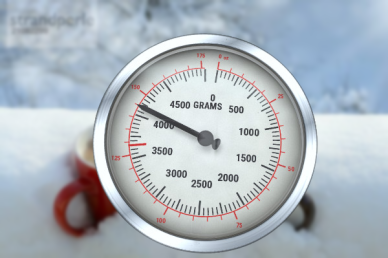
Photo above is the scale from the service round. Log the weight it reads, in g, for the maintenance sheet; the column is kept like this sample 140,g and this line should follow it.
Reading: 4100,g
